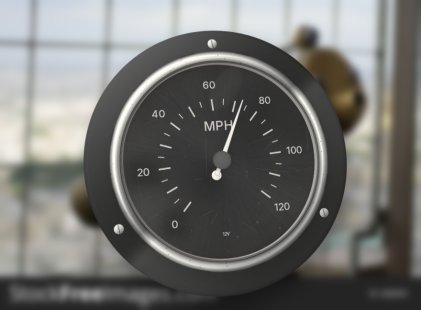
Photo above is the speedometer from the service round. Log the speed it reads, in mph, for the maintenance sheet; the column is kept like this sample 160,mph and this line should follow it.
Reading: 72.5,mph
